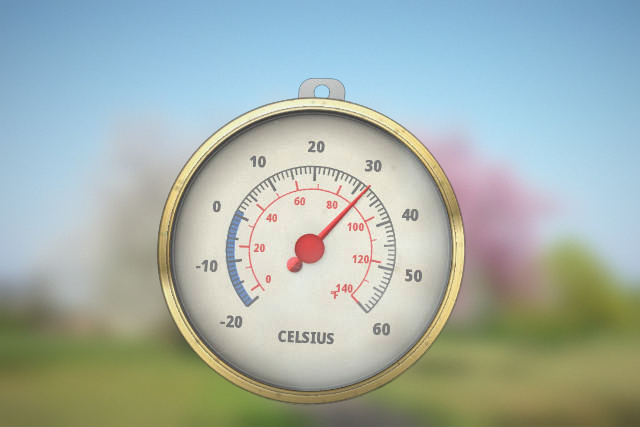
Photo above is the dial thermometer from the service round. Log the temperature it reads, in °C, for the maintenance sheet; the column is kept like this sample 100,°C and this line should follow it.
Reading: 32,°C
